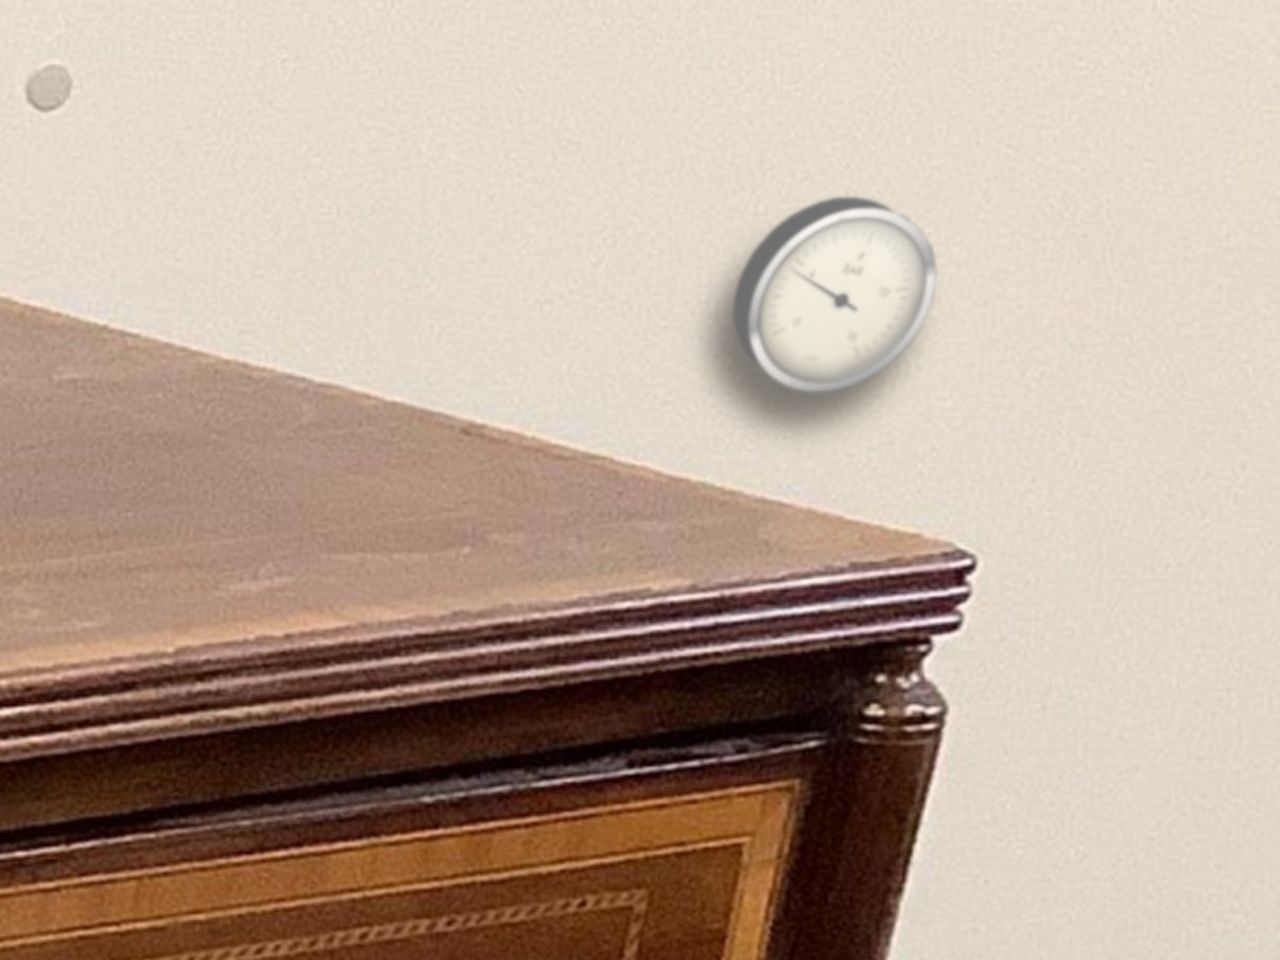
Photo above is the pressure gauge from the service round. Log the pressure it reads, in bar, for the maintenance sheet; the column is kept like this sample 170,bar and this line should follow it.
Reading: 3.5,bar
